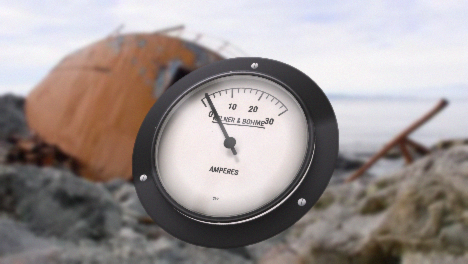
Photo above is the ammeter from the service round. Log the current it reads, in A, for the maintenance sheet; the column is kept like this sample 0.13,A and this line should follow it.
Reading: 2,A
